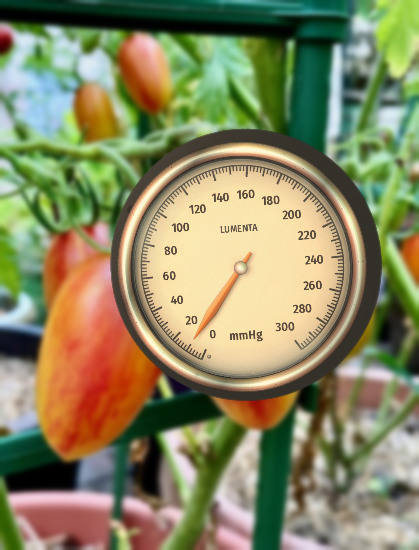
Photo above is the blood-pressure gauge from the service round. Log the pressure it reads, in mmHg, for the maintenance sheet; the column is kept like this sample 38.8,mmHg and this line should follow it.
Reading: 10,mmHg
